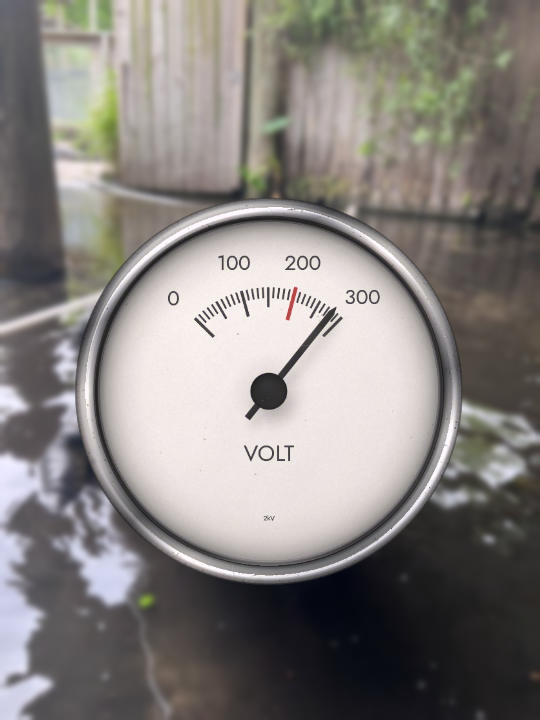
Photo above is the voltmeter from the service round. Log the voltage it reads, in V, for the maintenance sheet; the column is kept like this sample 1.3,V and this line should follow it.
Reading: 280,V
